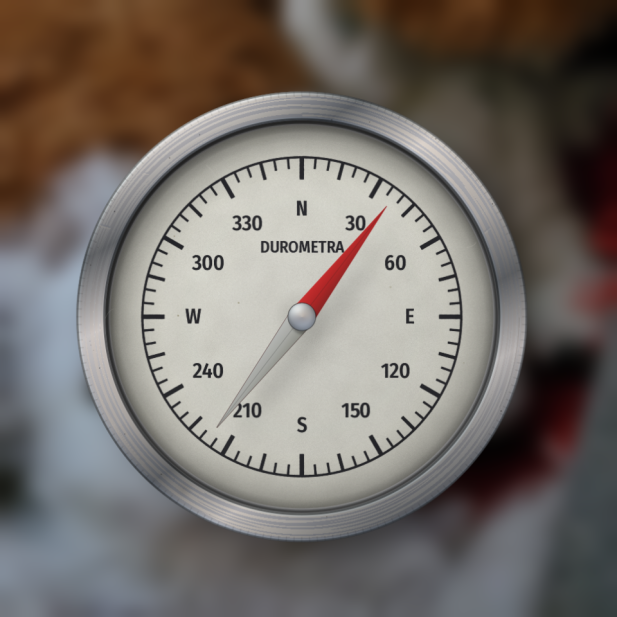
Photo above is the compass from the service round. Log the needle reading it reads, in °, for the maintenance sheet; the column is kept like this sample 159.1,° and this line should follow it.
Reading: 37.5,°
